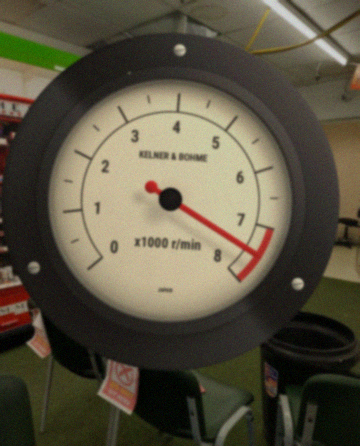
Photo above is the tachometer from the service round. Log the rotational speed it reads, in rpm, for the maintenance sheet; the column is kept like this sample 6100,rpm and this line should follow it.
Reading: 7500,rpm
